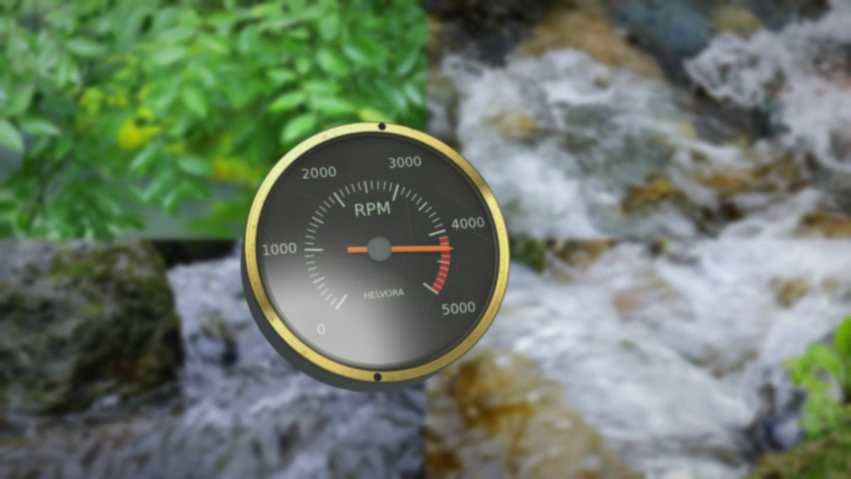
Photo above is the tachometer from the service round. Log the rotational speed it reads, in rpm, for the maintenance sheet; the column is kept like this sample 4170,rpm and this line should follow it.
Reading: 4300,rpm
